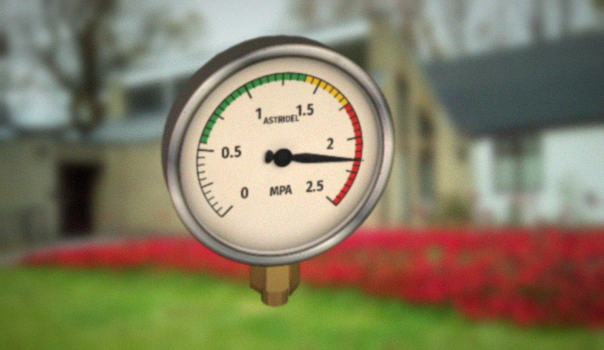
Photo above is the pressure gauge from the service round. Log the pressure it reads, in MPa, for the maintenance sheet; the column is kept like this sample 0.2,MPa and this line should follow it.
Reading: 2.15,MPa
